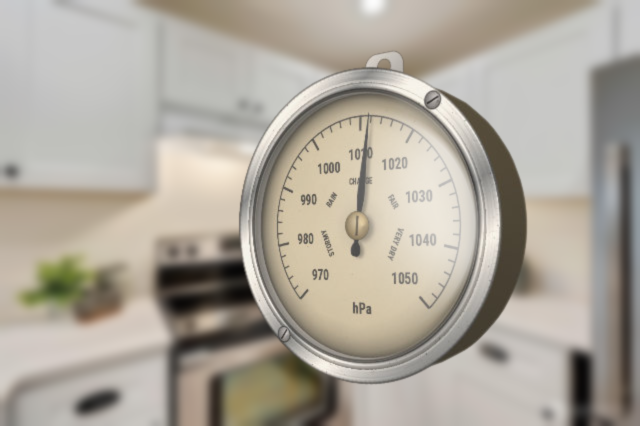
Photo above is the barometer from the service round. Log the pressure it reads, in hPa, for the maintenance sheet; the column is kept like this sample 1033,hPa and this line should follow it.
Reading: 1012,hPa
